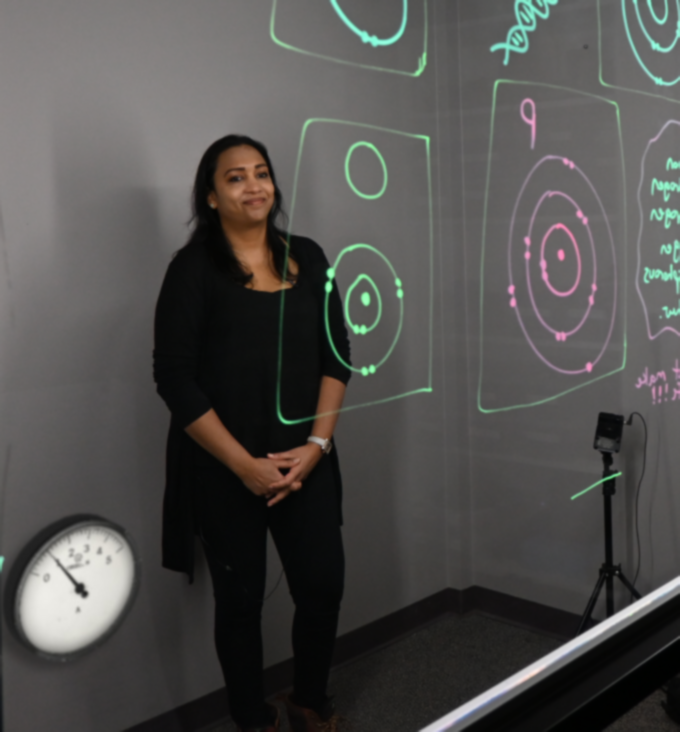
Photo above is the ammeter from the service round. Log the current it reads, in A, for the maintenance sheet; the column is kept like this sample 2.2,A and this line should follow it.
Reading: 1,A
